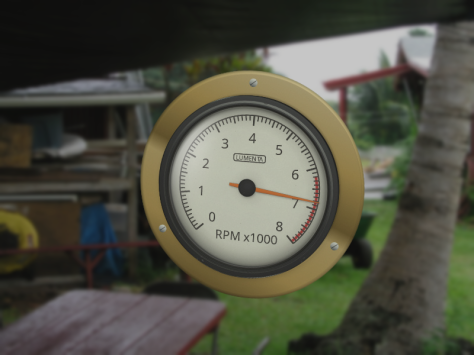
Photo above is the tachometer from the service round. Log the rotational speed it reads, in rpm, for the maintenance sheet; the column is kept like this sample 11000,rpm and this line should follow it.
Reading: 6800,rpm
